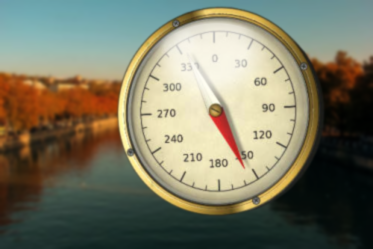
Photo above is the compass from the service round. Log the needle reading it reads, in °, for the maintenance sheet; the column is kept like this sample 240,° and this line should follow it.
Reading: 155,°
